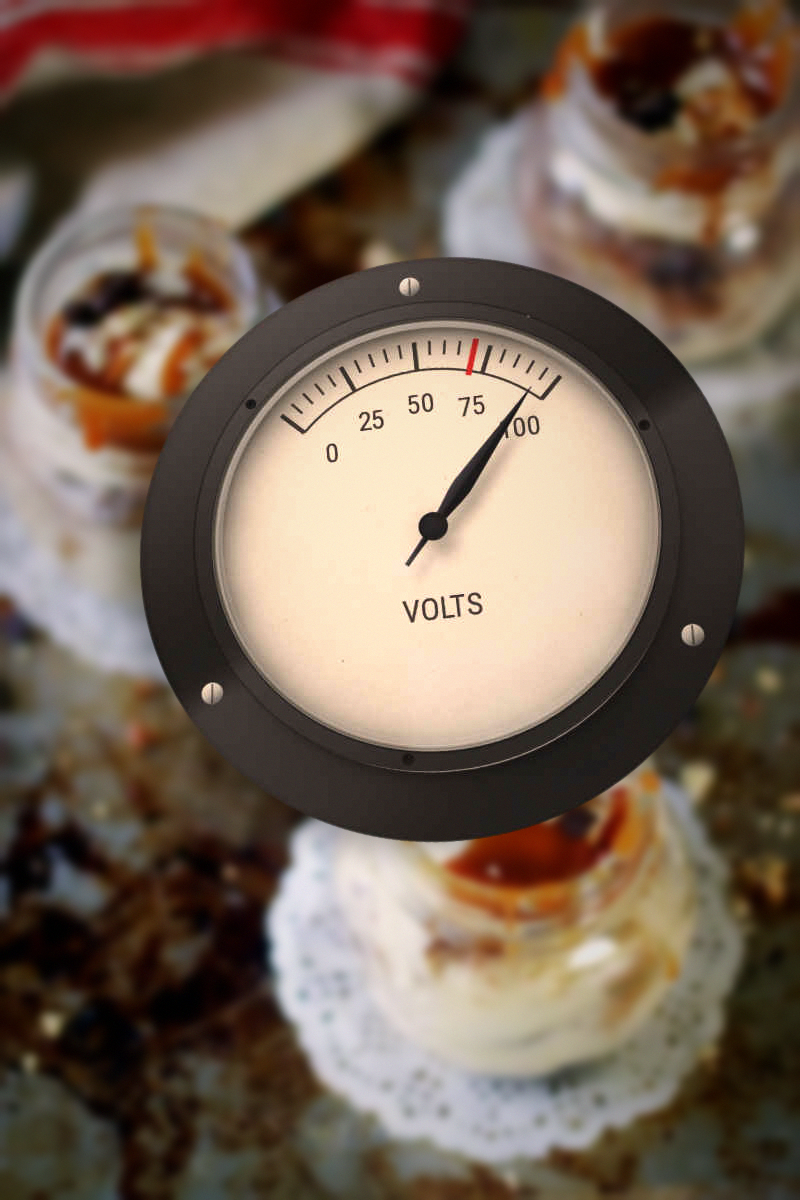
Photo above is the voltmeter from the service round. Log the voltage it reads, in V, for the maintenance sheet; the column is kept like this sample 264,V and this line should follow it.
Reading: 95,V
